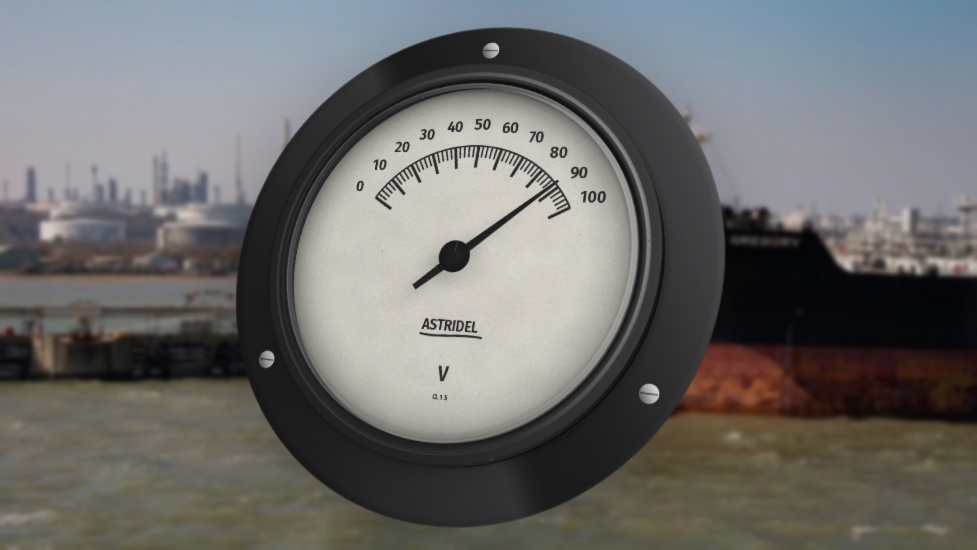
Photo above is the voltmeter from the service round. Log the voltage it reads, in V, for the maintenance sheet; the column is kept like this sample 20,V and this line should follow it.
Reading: 90,V
